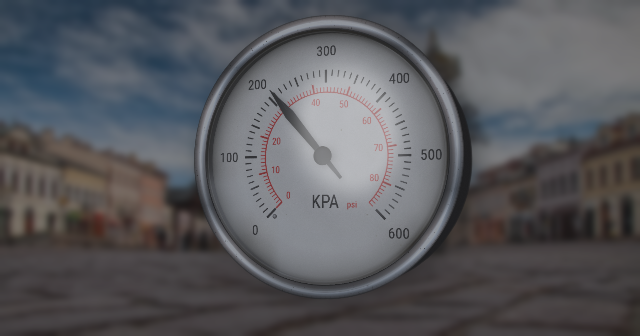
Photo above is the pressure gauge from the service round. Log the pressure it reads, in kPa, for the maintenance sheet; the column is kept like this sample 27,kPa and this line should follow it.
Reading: 210,kPa
